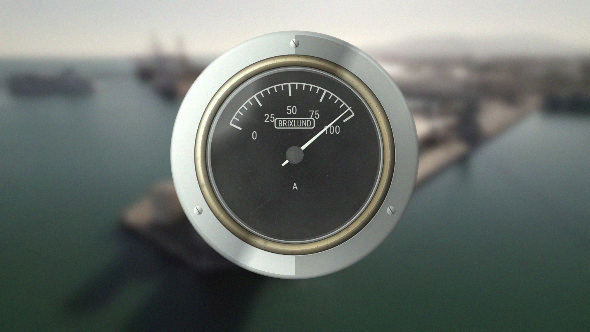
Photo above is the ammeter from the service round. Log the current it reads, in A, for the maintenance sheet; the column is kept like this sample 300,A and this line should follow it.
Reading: 95,A
